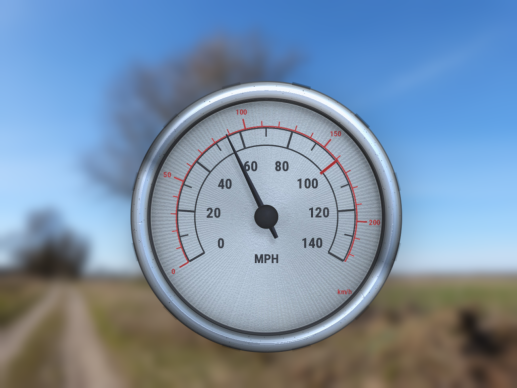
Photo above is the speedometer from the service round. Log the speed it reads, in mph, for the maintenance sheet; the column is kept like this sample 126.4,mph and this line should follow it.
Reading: 55,mph
